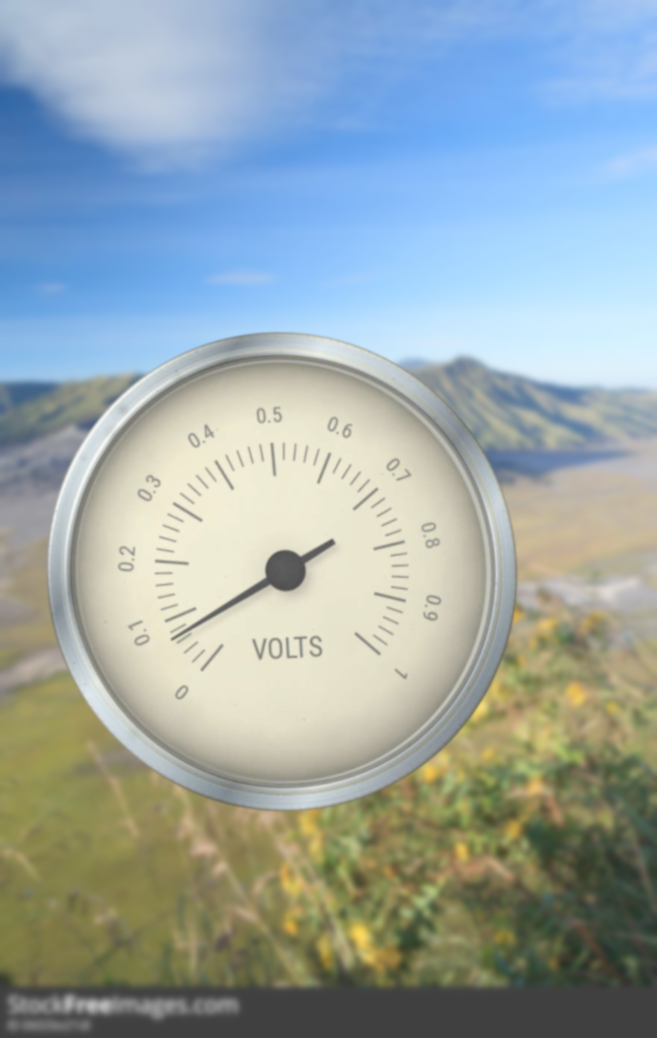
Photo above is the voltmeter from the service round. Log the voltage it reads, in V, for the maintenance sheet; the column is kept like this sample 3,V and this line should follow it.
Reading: 0.07,V
